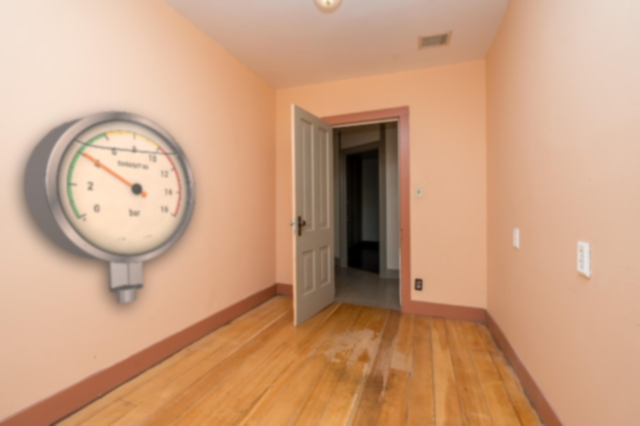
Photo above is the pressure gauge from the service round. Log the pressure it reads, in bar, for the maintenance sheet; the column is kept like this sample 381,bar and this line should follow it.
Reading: 4,bar
